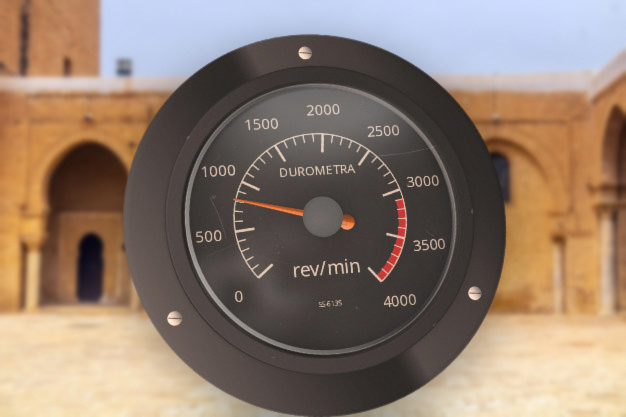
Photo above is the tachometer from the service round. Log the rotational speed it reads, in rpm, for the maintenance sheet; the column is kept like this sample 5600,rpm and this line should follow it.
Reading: 800,rpm
